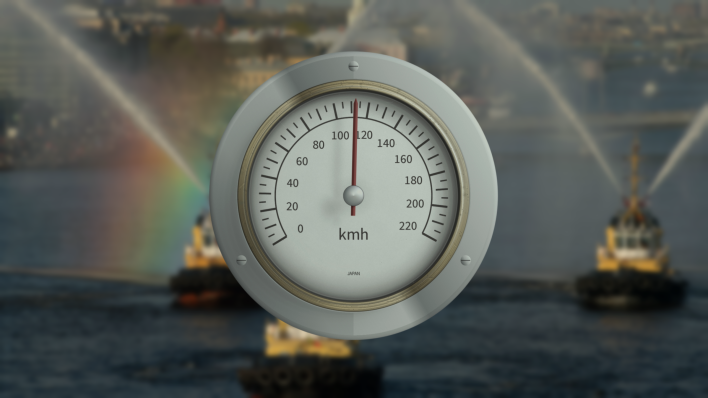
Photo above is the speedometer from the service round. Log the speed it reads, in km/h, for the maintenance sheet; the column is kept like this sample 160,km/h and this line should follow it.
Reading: 112.5,km/h
